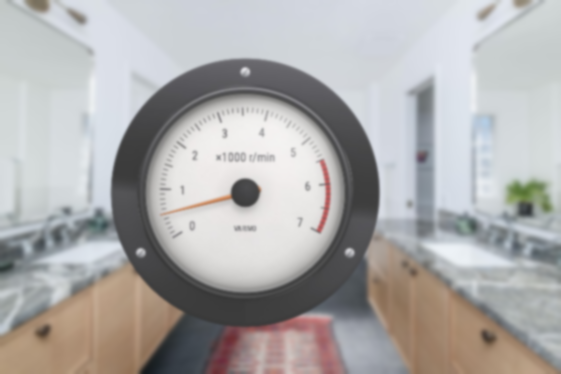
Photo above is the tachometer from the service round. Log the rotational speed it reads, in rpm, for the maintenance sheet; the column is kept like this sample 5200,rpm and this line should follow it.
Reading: 500,rpm
